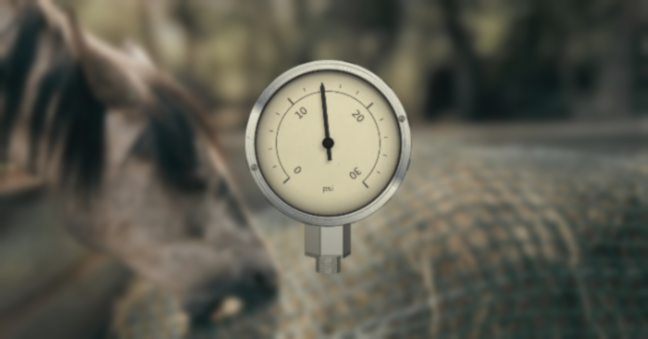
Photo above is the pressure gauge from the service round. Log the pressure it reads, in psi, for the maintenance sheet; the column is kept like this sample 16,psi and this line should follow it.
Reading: 14,psi
